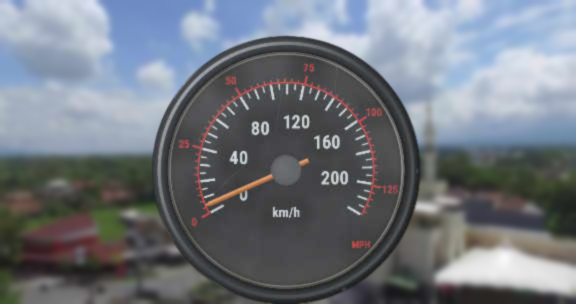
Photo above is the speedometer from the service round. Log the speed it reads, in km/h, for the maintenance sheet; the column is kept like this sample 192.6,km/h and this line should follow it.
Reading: 5,km/h
